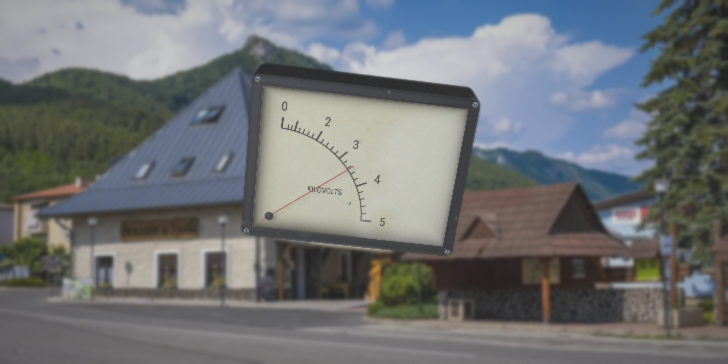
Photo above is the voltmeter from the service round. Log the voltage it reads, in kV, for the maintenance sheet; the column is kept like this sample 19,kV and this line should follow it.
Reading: 3.4,kV
